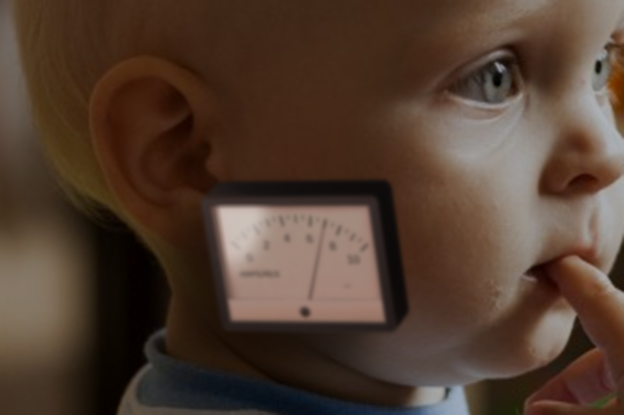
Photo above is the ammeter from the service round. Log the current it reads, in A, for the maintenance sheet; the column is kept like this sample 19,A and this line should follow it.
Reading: 7,A
